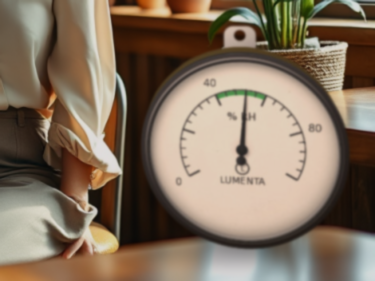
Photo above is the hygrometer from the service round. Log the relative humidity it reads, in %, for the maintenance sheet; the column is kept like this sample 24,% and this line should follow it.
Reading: 52,%
